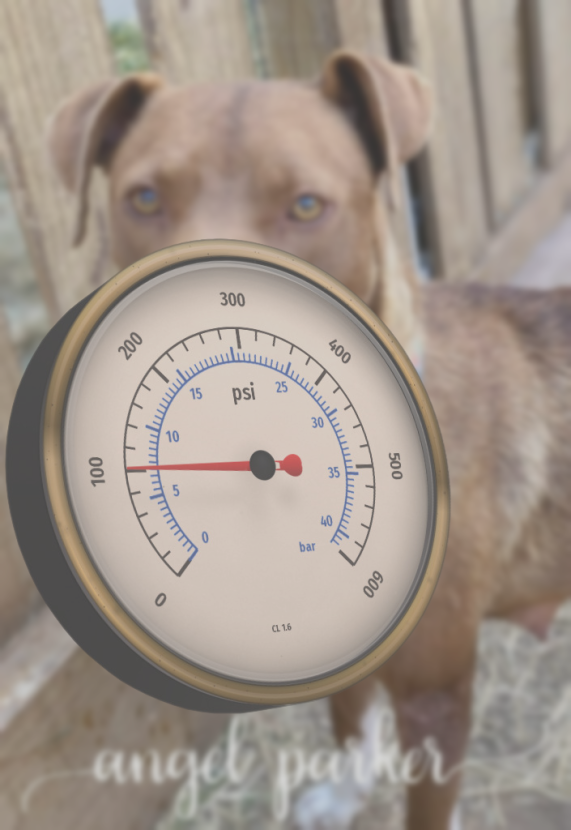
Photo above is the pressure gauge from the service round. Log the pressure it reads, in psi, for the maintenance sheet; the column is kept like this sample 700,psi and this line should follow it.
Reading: 100,psi
